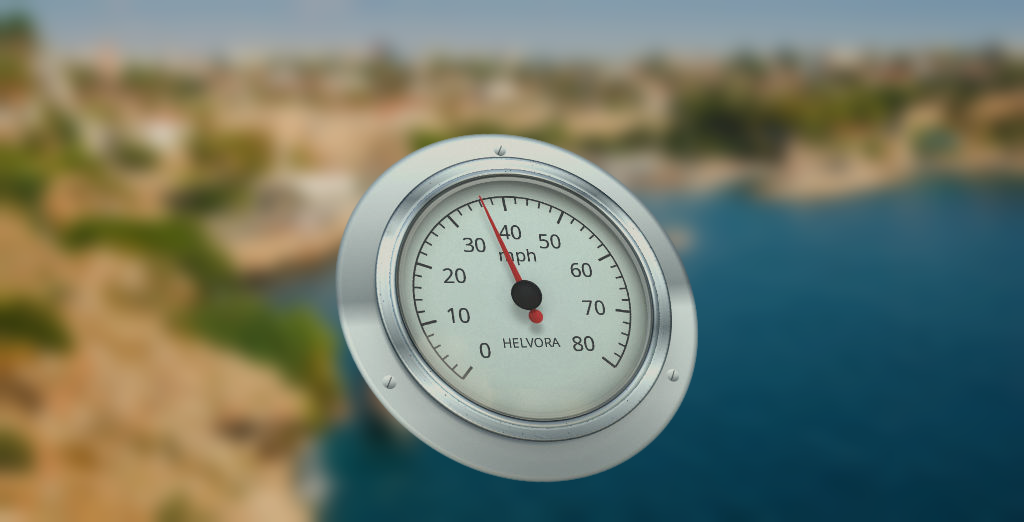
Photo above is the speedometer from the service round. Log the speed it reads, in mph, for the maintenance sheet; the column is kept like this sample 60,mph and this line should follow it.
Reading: 36,mph
